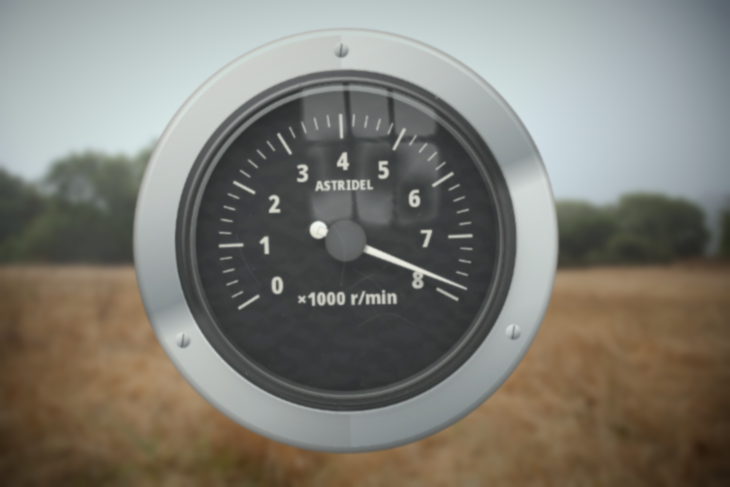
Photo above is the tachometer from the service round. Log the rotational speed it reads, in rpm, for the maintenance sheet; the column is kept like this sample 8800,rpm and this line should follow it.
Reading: 7800,rpm
